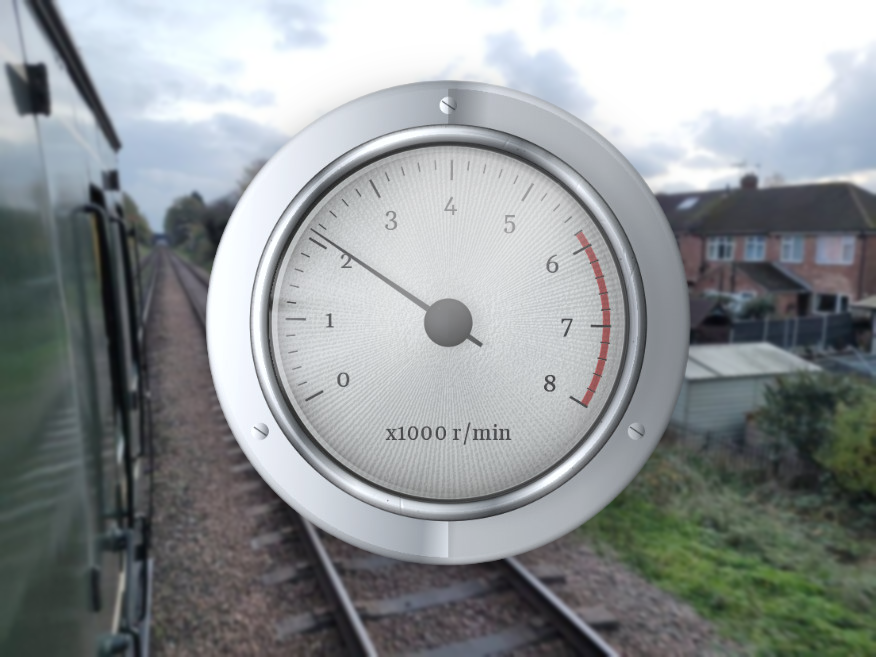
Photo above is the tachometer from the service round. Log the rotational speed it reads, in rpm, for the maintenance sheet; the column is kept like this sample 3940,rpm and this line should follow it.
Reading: 2100,rpm
